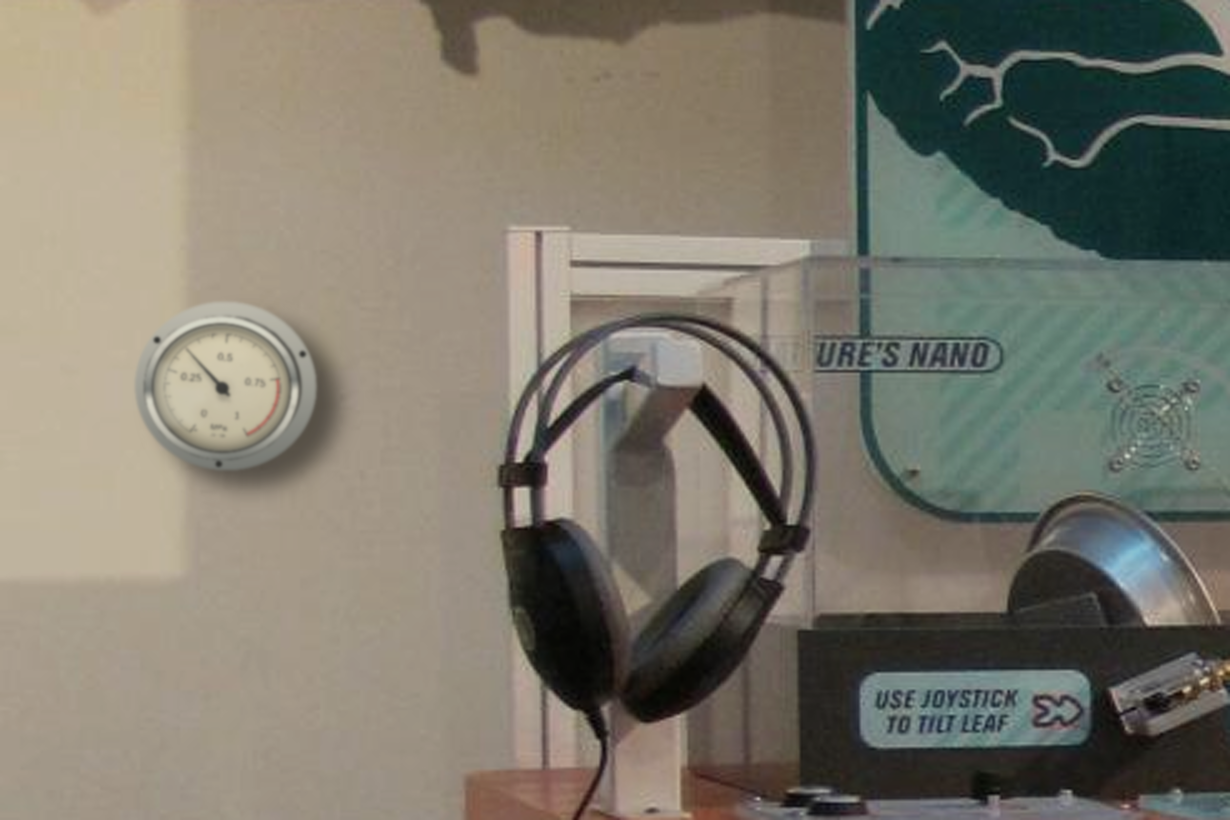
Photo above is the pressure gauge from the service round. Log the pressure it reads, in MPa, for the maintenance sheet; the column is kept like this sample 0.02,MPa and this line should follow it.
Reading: 0.35,MPa
